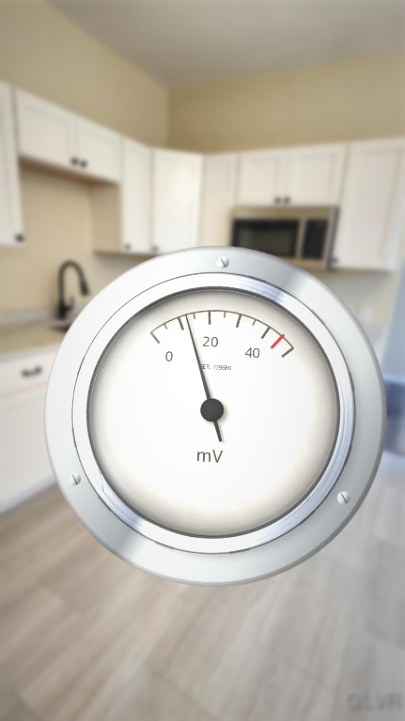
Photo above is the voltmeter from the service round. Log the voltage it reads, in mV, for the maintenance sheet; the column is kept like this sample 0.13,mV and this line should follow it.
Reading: 12.5,mV
